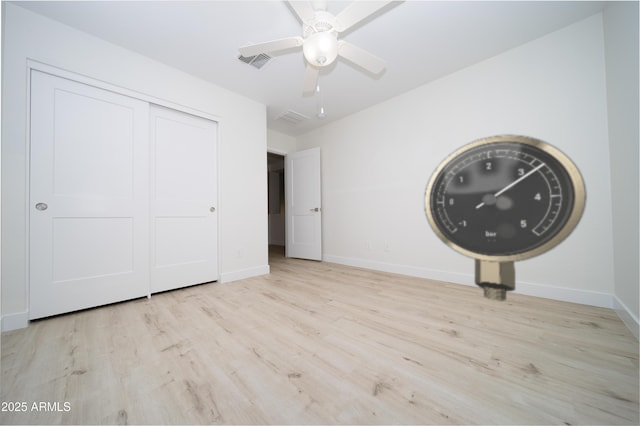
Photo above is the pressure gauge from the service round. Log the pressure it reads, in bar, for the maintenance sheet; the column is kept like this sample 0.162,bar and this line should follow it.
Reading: 3.2,bar
